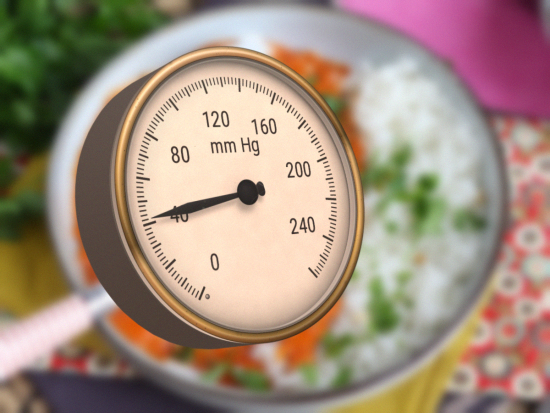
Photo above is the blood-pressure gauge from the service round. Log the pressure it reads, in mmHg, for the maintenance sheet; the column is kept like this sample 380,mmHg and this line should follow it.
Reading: 42,mmHg
